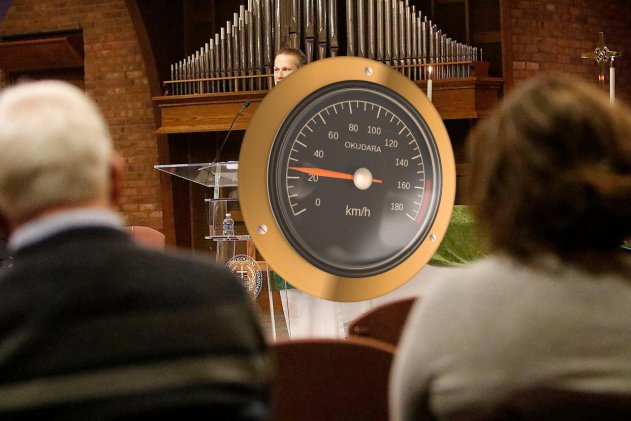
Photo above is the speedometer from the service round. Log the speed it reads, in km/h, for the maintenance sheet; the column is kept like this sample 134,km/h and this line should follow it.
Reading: 25,km/h
